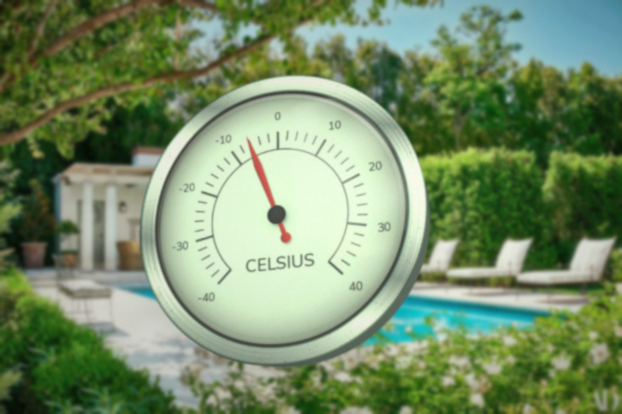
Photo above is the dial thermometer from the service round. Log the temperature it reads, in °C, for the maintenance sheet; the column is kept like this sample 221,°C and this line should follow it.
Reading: -6,°C
